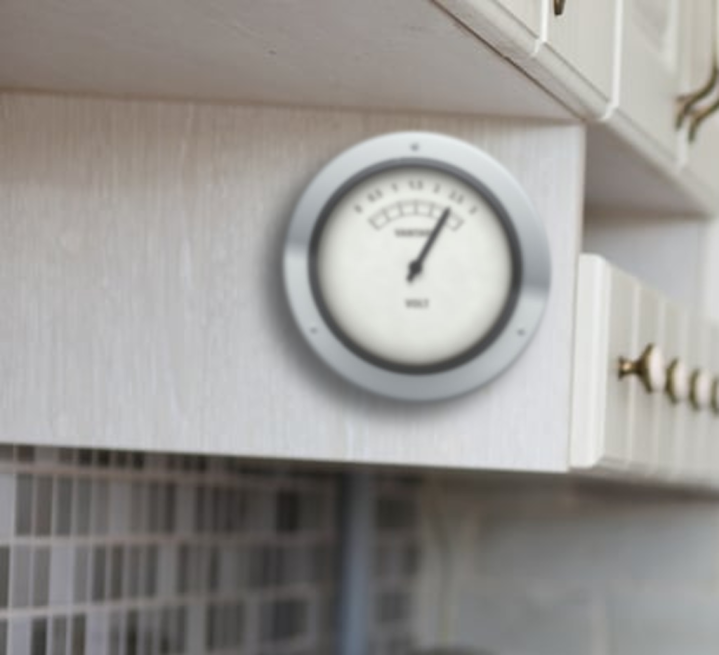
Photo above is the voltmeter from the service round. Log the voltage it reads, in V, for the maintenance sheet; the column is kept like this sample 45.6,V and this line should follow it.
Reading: 2.5,V
